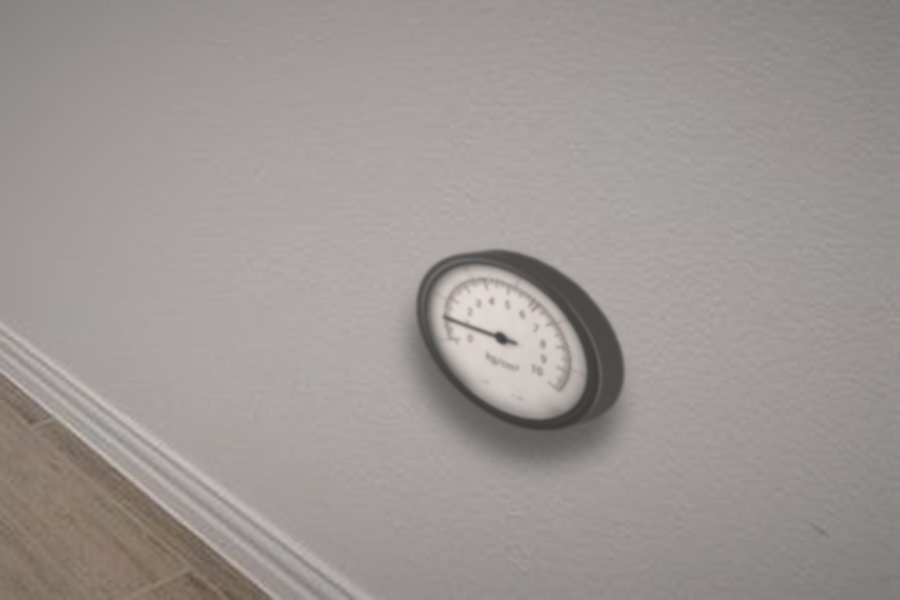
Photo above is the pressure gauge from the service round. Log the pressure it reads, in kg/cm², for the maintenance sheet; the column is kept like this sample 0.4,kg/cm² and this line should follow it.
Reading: 1,kg/cm²
